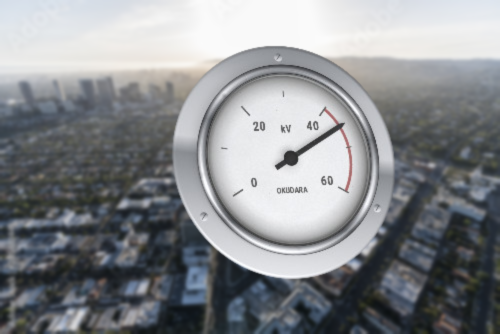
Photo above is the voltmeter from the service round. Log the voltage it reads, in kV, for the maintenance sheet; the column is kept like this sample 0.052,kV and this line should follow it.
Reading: 45,kV
